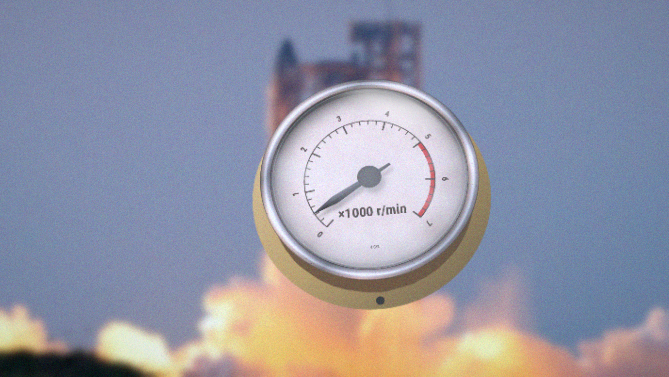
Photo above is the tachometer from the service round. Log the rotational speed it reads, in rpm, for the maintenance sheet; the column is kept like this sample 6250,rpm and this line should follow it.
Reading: 400,rpm
